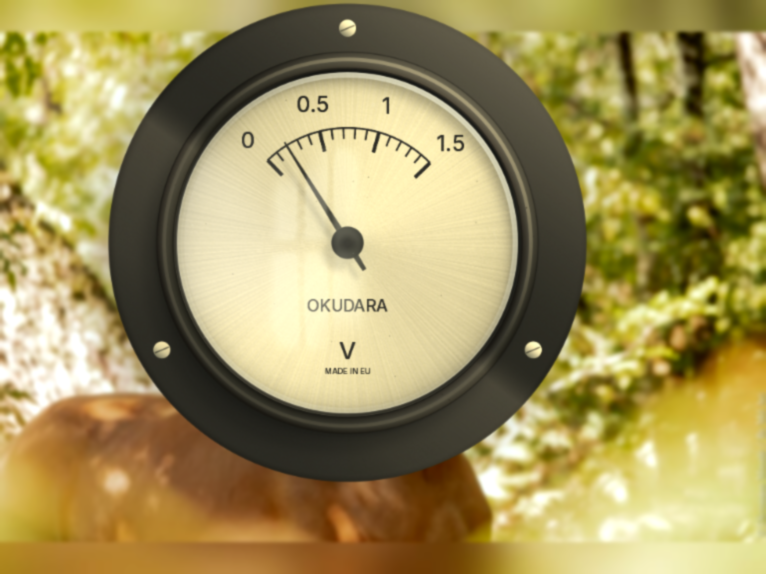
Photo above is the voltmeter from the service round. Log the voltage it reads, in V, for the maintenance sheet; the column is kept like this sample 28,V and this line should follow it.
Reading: 0.2,V
